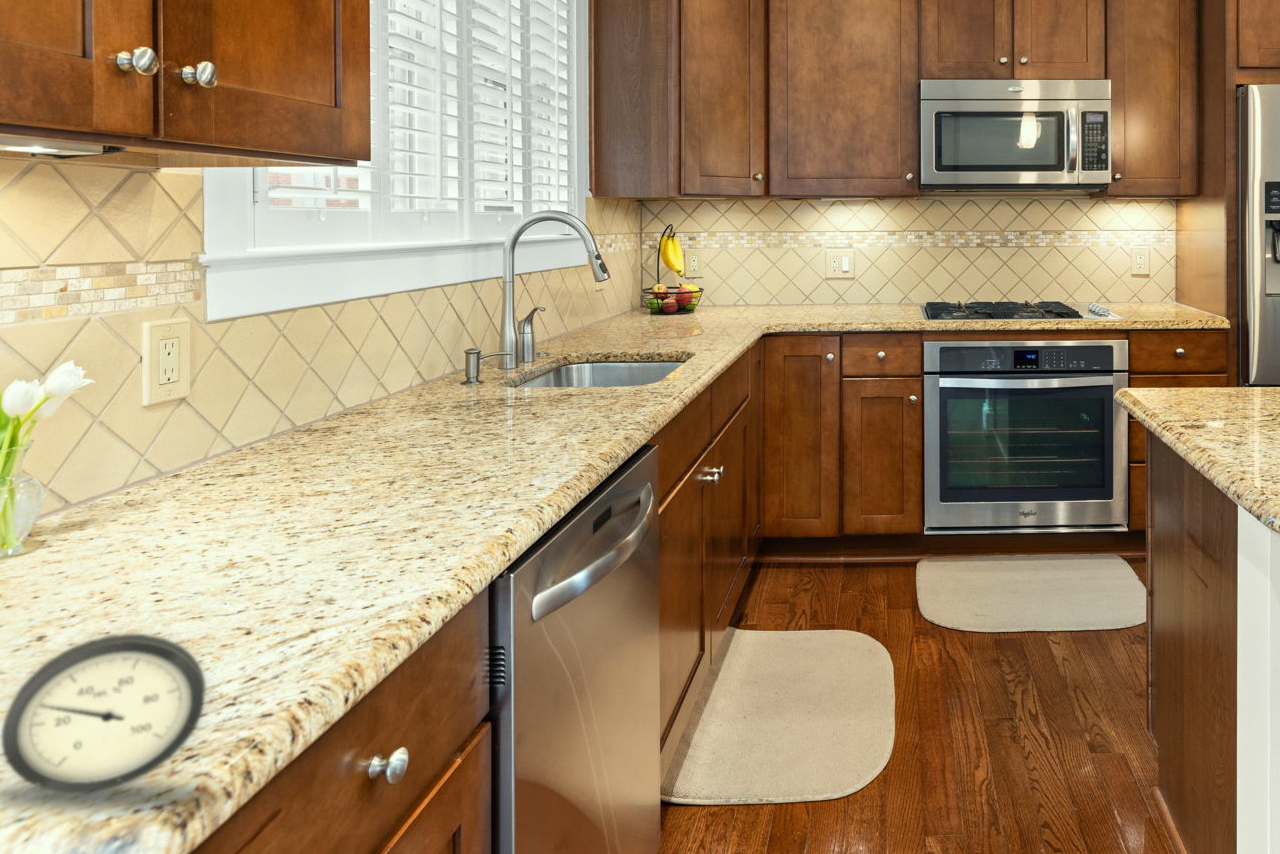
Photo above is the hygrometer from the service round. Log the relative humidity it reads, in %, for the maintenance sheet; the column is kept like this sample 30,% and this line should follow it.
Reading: 28,%
